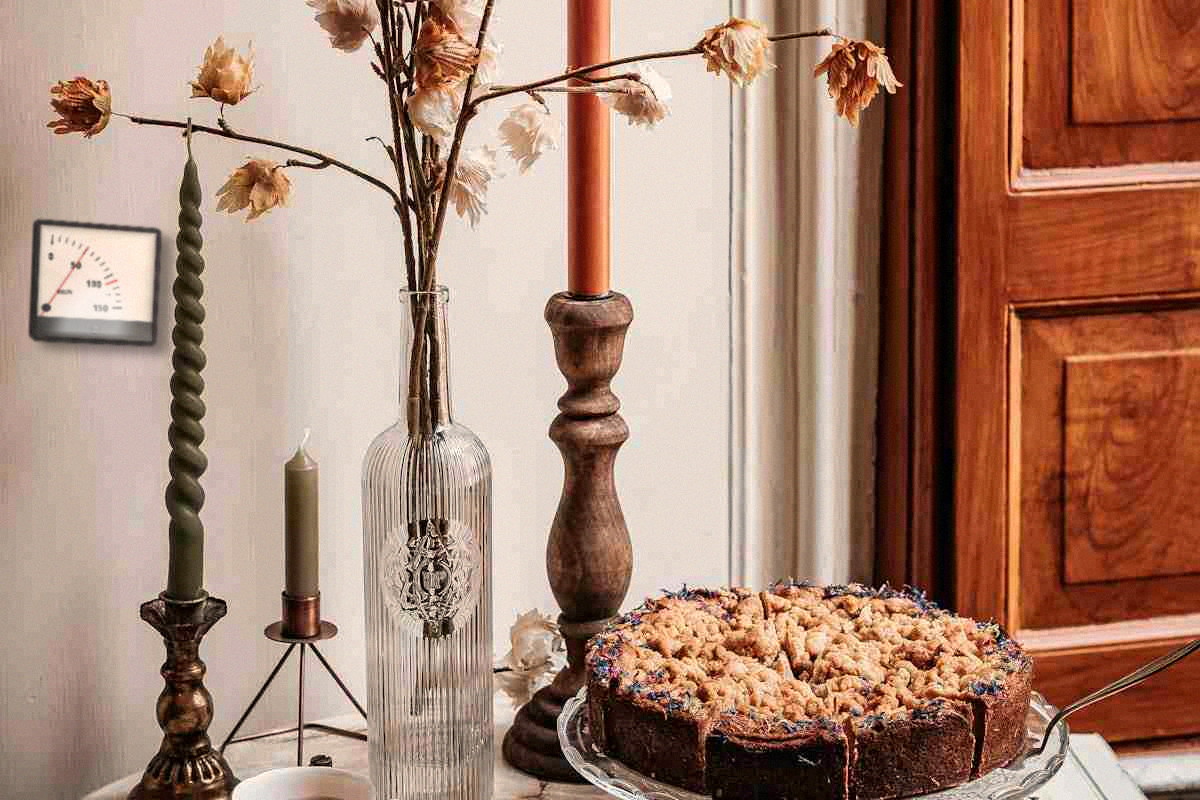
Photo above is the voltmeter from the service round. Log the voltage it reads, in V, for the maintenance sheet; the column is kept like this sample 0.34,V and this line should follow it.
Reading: 50,V
